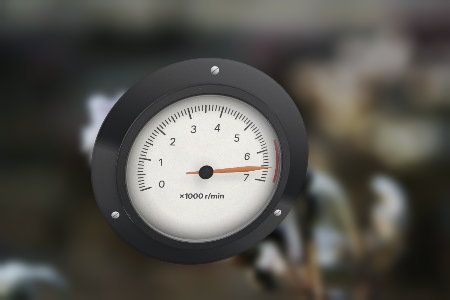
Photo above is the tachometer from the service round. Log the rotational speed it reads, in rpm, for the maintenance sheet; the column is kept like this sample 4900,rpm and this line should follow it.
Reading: 6500,rpm
